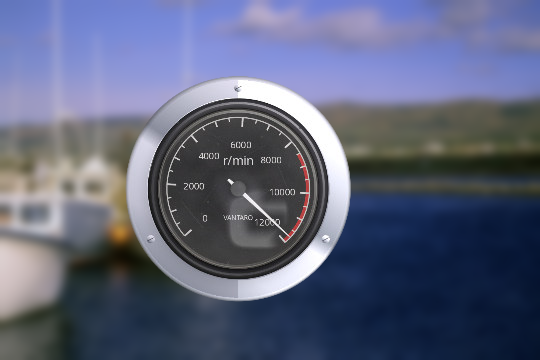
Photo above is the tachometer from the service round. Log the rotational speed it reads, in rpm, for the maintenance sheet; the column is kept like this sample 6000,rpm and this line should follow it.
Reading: 11750,rpm
